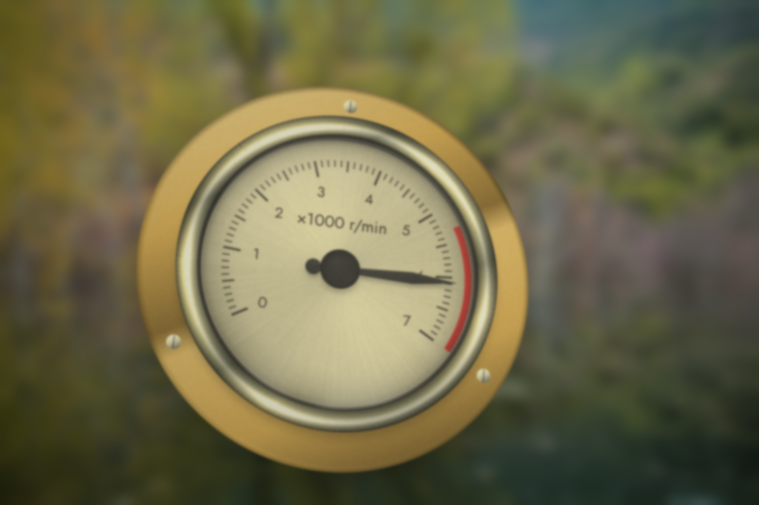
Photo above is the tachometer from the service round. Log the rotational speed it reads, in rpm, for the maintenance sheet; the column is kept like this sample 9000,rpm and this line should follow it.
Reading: 6100,rpm
